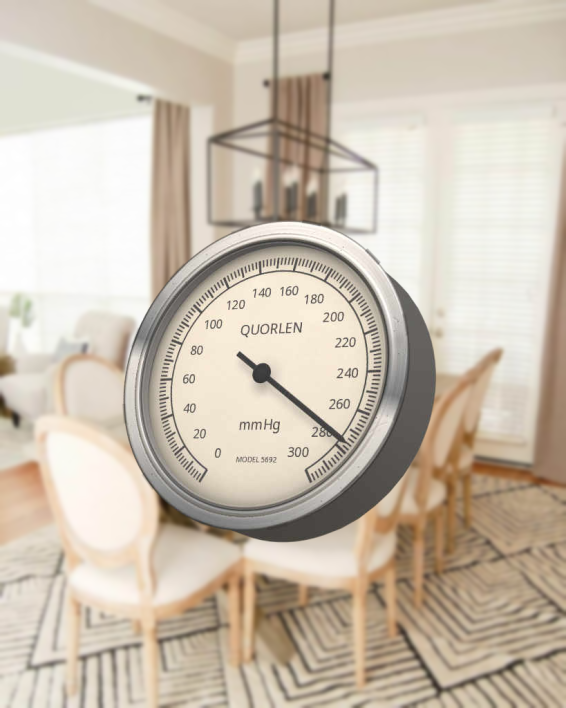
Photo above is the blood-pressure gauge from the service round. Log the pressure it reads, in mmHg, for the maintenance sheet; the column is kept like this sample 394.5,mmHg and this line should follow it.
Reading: 276,mmHg
